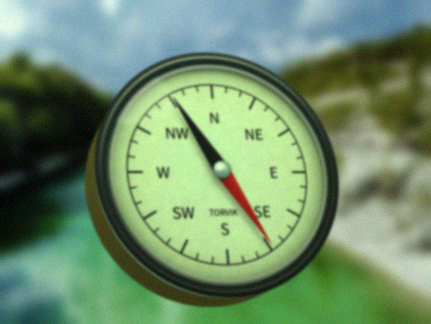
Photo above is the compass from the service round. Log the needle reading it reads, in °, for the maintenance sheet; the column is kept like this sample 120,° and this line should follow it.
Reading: 150,°
